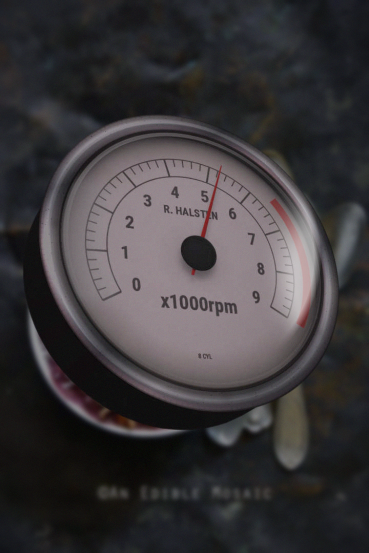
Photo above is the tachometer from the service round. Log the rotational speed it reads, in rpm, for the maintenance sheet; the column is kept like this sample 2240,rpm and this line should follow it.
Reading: 5200,rpm
